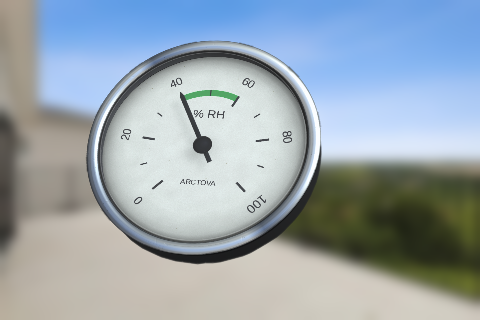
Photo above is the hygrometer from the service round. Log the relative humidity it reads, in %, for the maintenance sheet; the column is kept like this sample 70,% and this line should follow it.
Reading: 40,%
